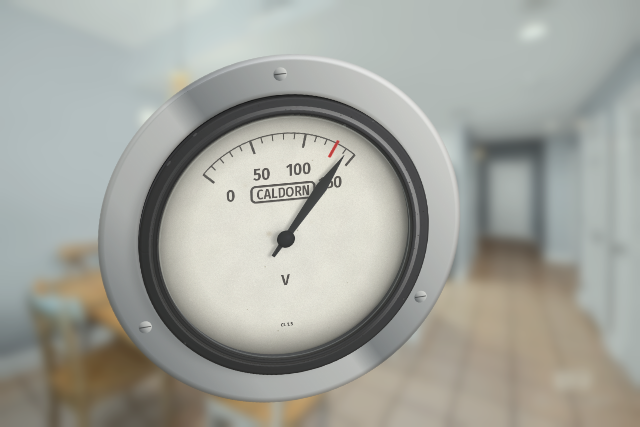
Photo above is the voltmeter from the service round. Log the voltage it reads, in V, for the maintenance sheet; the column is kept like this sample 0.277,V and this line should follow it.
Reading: 140,V
